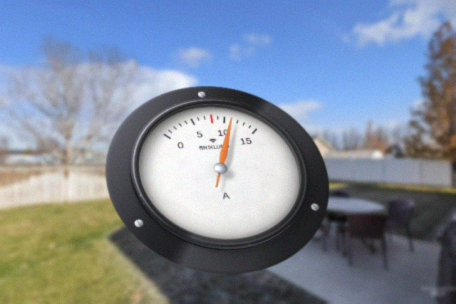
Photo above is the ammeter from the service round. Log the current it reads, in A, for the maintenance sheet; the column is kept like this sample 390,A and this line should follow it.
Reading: 11,A
